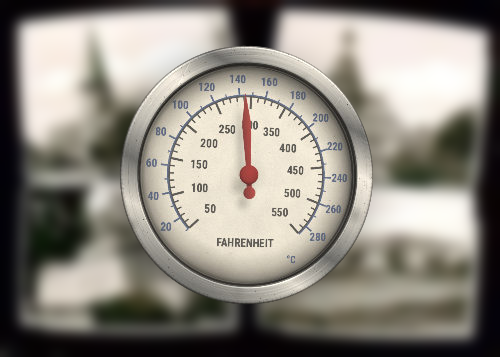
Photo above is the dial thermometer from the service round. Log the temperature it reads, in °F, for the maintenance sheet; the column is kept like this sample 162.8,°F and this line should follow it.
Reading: 290,°F
